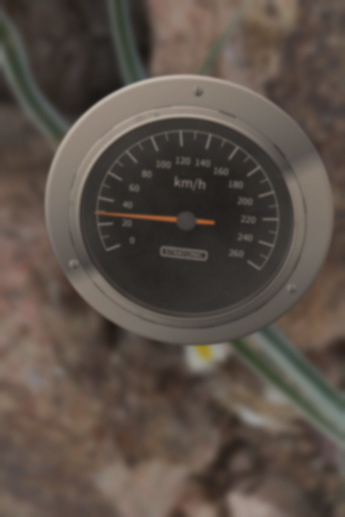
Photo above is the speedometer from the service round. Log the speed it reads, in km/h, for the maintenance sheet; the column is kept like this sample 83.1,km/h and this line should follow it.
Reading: 30,km/h
